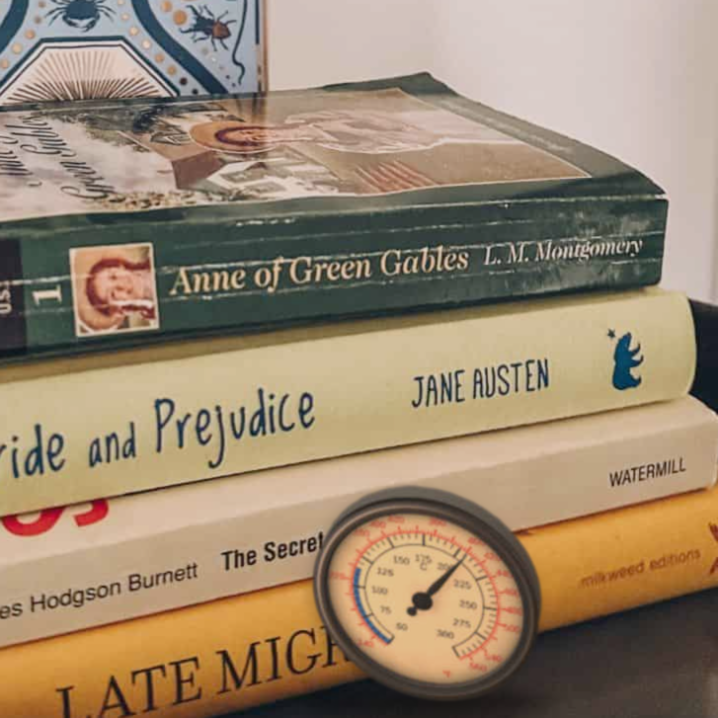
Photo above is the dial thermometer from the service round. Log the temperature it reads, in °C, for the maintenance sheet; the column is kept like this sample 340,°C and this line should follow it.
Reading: 205,°C
